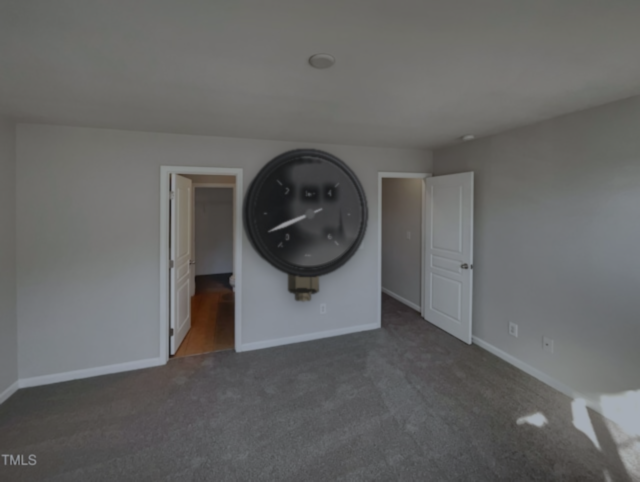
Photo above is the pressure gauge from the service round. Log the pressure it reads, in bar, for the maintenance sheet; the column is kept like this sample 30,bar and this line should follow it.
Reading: 0.5,bar
